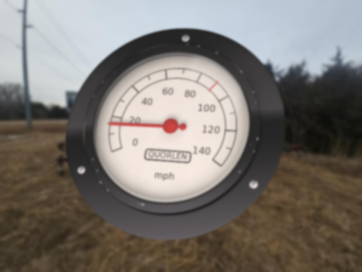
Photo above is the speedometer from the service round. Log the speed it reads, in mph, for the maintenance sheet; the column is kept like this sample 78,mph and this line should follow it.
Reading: 15,mph
